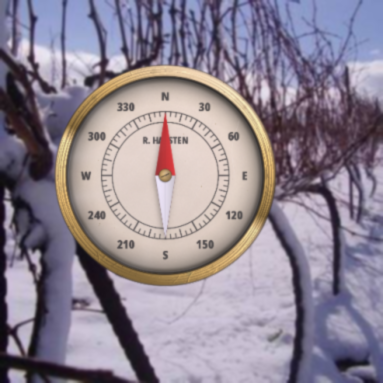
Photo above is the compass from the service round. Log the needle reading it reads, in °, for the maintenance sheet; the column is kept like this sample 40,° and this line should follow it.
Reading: 0,°
